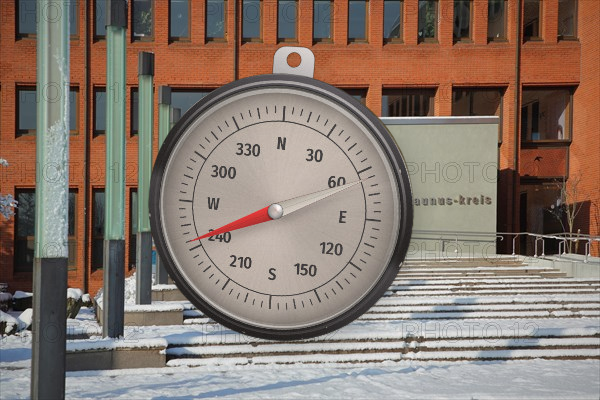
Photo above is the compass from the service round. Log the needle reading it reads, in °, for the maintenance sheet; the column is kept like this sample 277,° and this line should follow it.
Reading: 245,°
